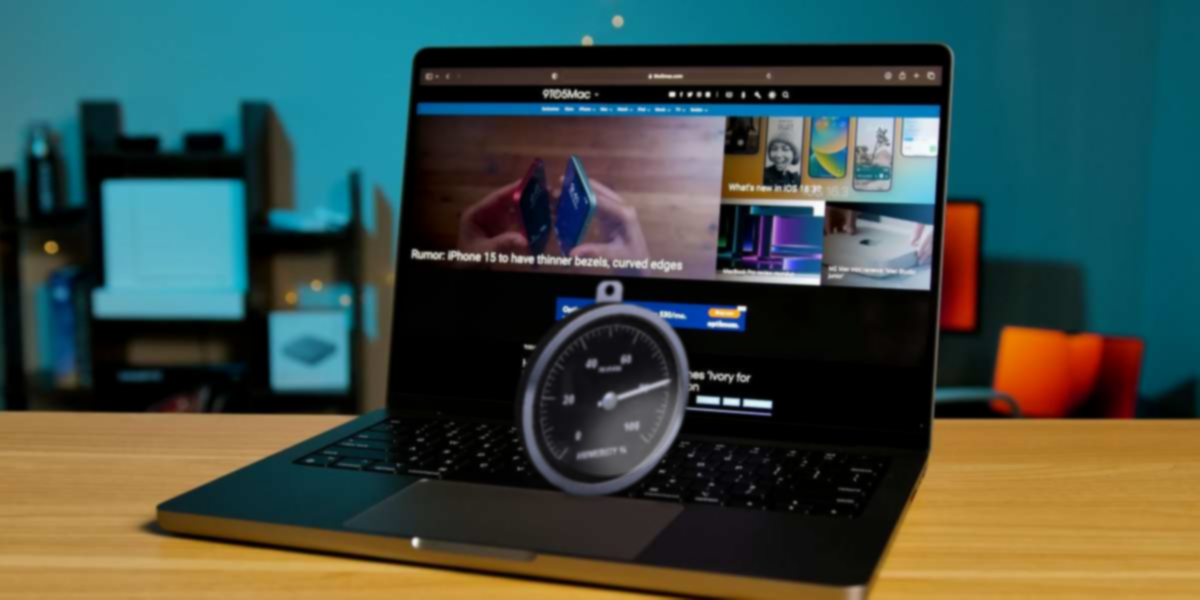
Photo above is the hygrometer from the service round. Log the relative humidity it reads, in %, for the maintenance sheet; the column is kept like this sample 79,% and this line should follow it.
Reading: 80,%
